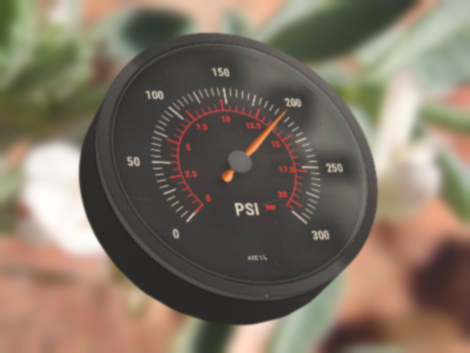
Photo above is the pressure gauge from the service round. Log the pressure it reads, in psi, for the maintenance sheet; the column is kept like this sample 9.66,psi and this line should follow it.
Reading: 200,psi
